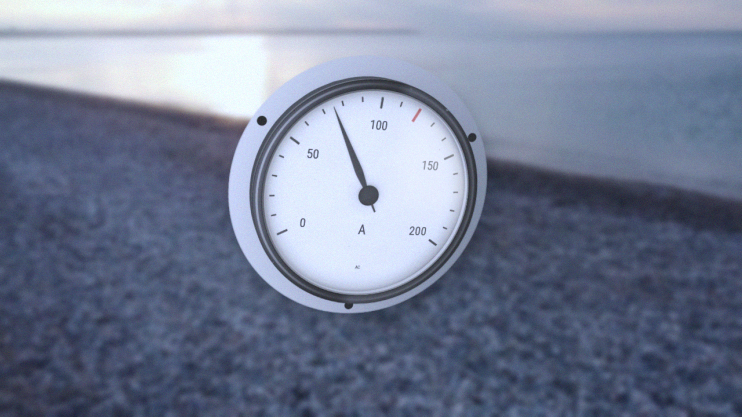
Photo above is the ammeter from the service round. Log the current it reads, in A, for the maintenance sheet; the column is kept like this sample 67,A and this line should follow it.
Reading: 75,A
